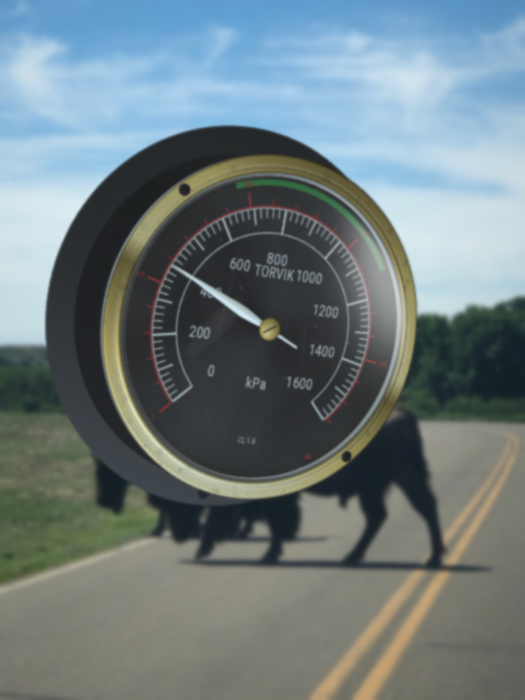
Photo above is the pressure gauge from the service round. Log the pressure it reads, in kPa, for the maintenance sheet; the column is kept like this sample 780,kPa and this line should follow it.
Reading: 400,kPa
